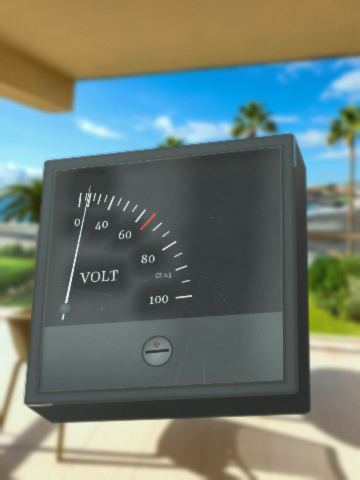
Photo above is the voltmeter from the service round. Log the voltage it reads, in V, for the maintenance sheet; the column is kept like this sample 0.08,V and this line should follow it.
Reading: 20,V
